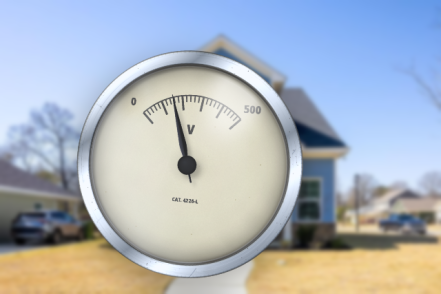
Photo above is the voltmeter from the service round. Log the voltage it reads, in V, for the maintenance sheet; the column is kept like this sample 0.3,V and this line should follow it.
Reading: 160,V
